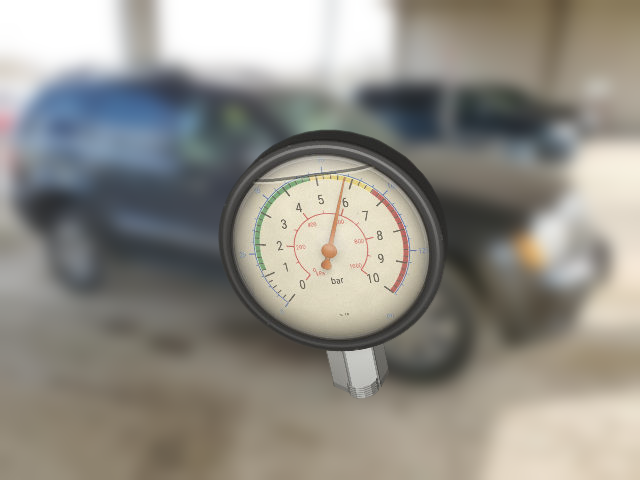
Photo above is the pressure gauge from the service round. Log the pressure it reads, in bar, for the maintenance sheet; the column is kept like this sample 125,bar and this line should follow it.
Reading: 5.8,bar
